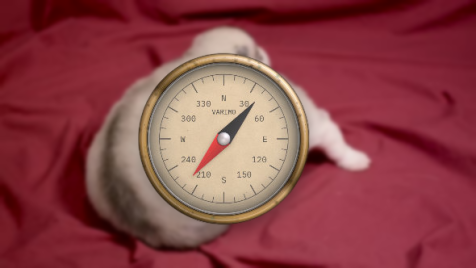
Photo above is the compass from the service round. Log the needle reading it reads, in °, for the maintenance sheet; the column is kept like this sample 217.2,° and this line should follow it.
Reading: 220,°
